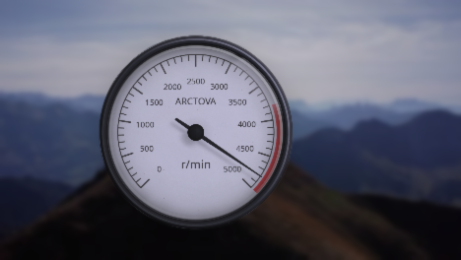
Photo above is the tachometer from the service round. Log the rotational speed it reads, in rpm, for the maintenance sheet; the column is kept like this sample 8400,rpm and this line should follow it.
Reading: 4800,rpm
